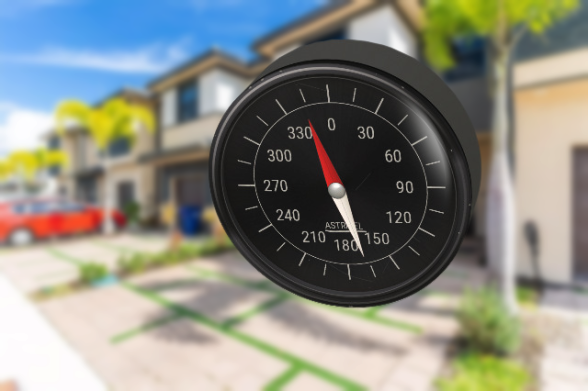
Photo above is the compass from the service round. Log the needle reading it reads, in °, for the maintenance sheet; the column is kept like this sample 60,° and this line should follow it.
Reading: 345,°
